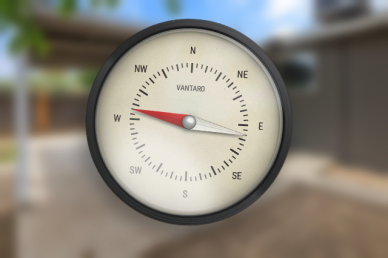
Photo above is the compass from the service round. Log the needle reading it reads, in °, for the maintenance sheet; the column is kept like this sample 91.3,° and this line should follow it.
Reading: 280,°
